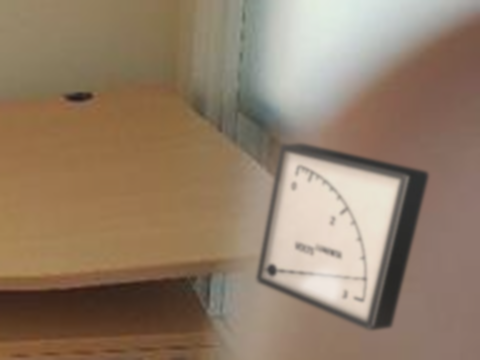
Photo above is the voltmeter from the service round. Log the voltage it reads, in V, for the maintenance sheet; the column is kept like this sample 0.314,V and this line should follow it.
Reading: 2.8,V
